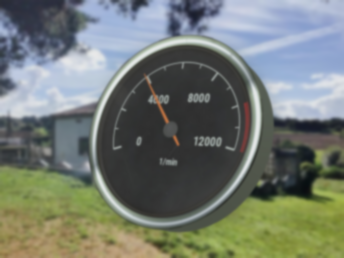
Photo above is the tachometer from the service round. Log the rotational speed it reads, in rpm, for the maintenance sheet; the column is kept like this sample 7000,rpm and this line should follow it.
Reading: 4000,rpm
